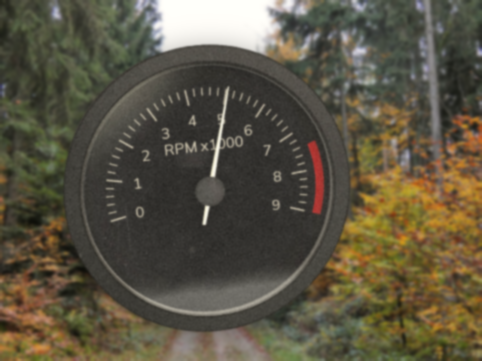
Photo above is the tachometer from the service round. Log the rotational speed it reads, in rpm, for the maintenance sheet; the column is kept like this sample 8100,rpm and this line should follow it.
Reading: 5000,rpm
